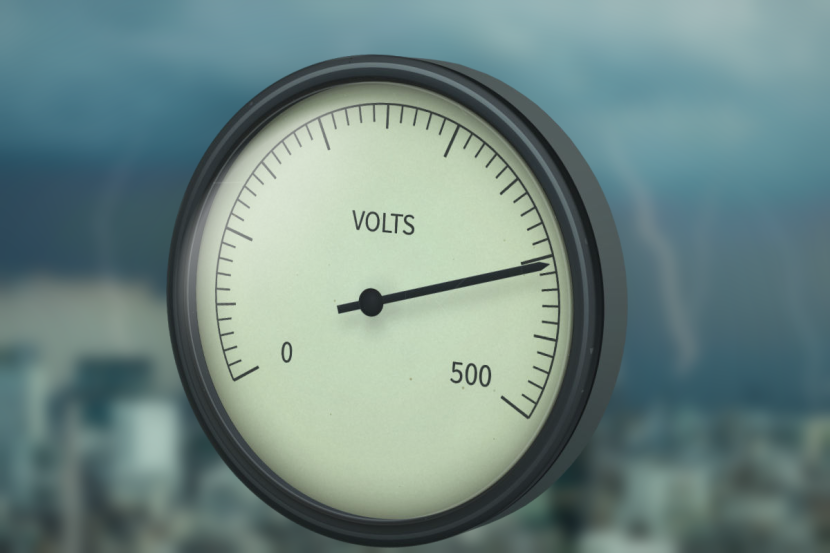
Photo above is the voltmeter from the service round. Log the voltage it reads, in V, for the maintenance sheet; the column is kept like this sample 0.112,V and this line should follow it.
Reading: 405,V
